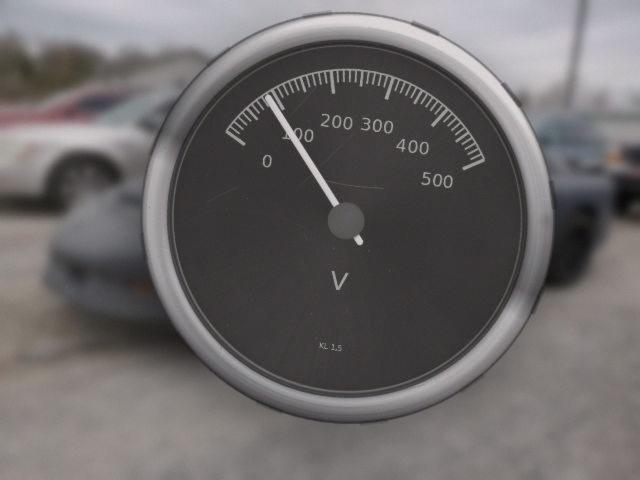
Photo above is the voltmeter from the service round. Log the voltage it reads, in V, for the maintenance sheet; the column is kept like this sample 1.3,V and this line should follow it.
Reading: 90,V
